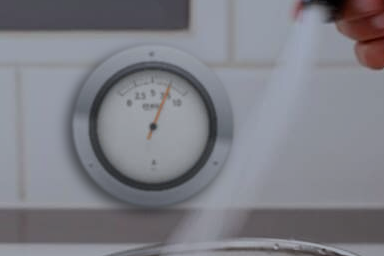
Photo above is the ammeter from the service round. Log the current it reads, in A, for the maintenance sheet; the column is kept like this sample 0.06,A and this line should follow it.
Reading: 7.5,A
